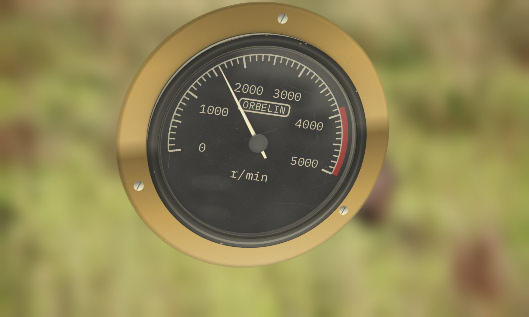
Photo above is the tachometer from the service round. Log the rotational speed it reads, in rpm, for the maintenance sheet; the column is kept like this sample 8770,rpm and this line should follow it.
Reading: 1600,rpm
